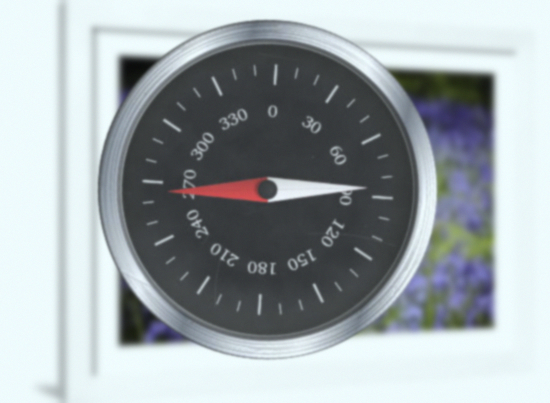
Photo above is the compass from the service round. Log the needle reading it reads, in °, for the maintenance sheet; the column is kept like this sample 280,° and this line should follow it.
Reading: 265,°
